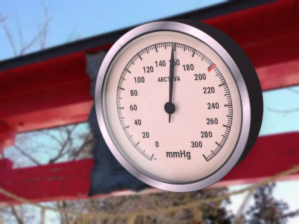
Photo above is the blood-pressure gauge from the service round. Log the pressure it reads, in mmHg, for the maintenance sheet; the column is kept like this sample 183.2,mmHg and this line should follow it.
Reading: 160,mmHg
